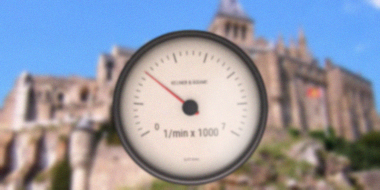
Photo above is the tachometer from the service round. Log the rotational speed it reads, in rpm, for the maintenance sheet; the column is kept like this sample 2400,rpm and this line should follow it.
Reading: 2000,rpm
